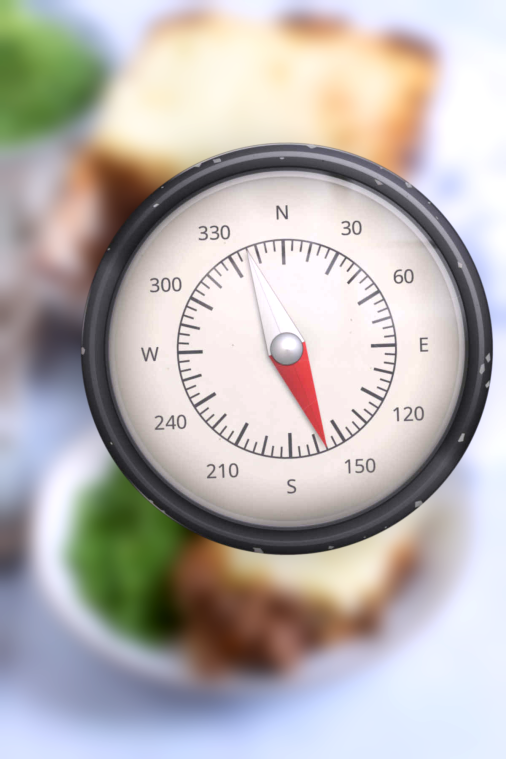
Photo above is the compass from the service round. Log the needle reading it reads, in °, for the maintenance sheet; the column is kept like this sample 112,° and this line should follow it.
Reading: 160,°
